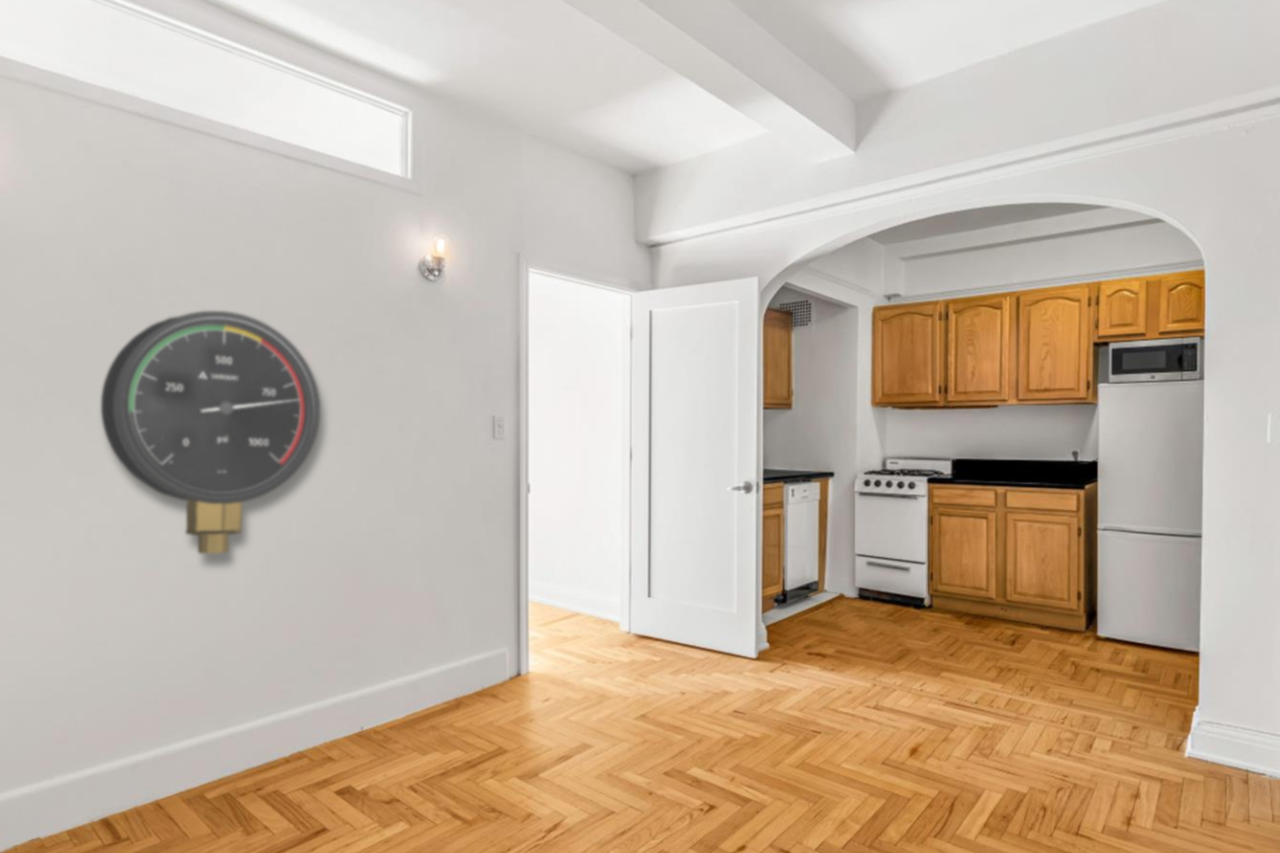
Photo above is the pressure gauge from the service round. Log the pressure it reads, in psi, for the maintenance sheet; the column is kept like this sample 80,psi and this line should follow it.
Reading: 800,psi
